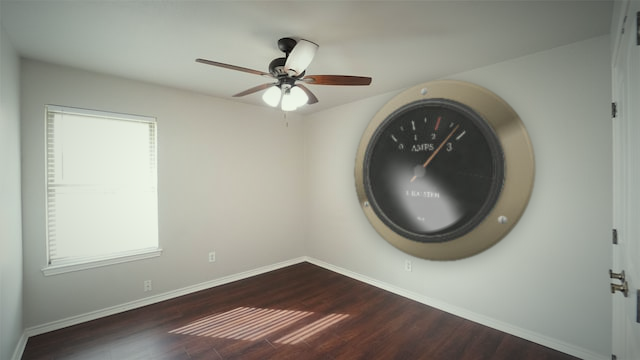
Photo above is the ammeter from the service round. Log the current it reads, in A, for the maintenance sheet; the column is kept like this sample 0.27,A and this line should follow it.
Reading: 2.75,A
